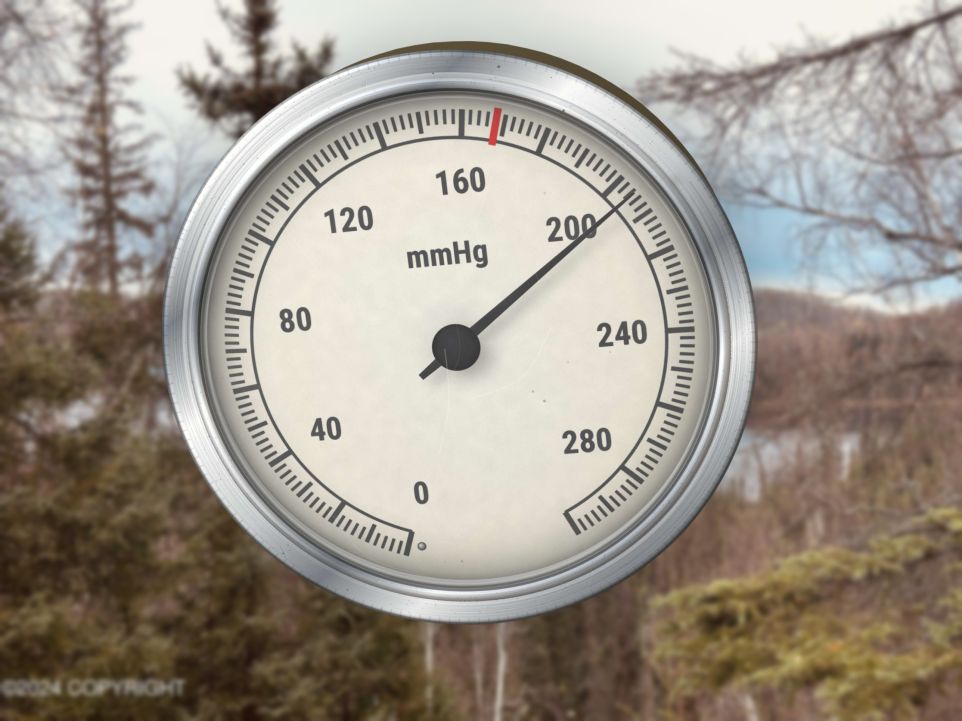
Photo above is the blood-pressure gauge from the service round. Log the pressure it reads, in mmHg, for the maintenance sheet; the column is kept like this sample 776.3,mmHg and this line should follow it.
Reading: 204,mmHg
